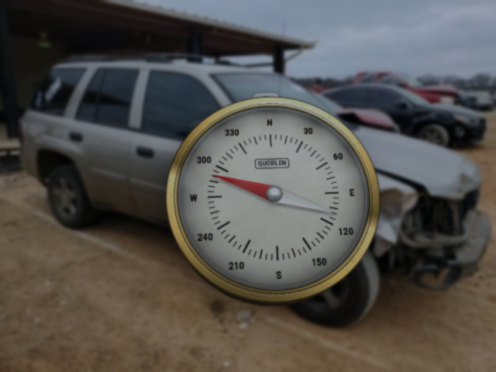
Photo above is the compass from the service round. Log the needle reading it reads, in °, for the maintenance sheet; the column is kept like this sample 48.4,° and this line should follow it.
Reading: 290,°
